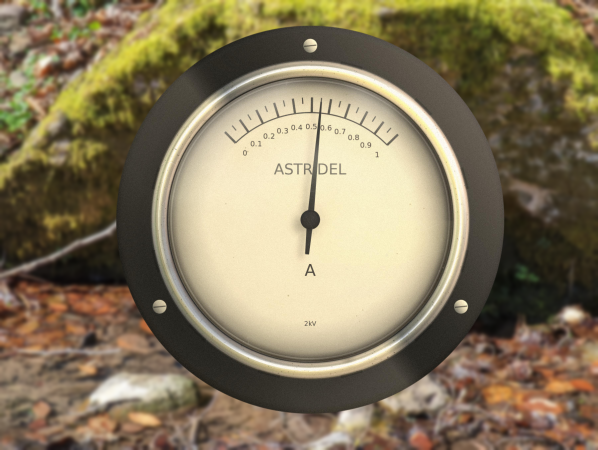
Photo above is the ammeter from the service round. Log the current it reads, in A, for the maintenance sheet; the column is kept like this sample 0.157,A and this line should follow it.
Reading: 0.55,A
